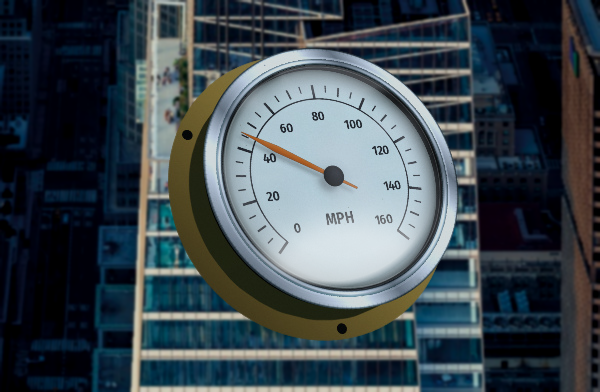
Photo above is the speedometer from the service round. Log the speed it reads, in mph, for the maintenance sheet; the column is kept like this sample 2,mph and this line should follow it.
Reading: 45,mph
